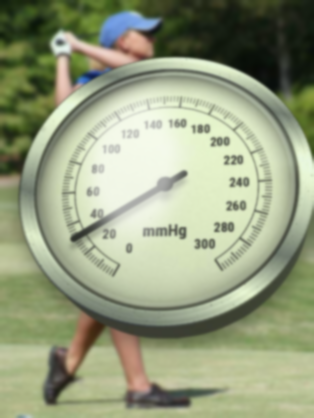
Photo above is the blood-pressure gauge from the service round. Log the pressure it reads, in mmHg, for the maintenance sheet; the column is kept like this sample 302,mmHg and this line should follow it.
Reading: 30,mmHg
